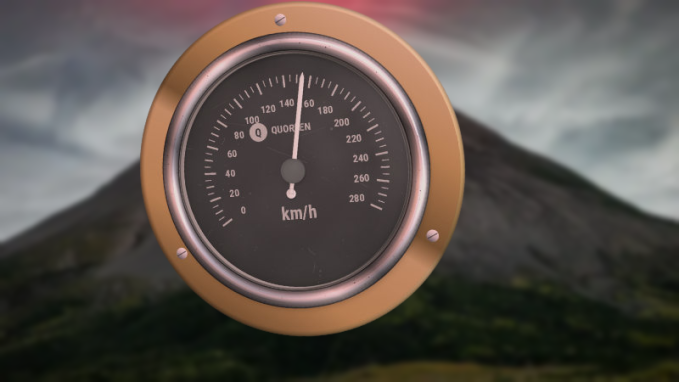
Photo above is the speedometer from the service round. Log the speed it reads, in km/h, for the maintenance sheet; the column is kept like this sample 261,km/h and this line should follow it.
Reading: 155,km/h
